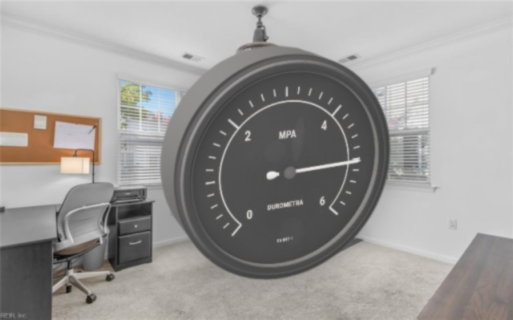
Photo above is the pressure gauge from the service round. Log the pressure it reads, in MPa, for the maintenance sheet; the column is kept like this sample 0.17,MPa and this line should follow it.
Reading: 5,MPa
